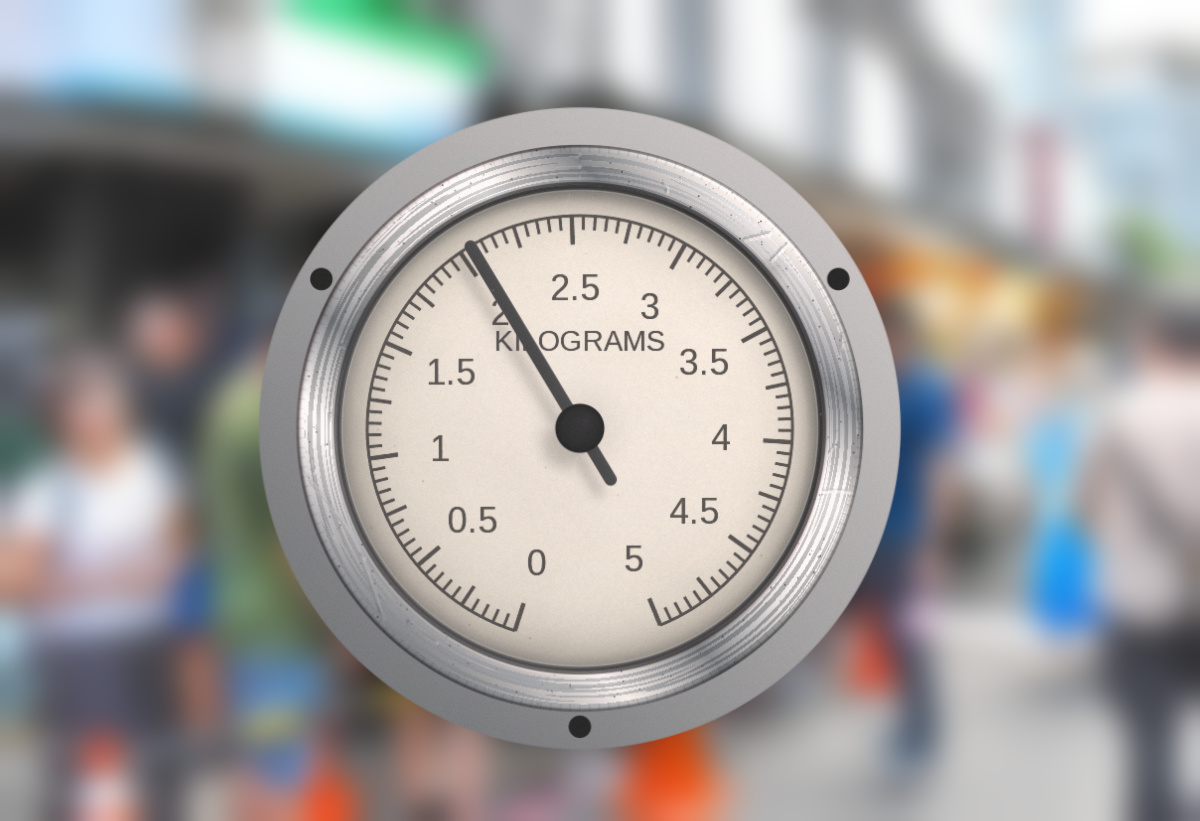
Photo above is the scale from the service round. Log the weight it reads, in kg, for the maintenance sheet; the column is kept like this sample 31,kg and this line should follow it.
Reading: 2.05,kg
